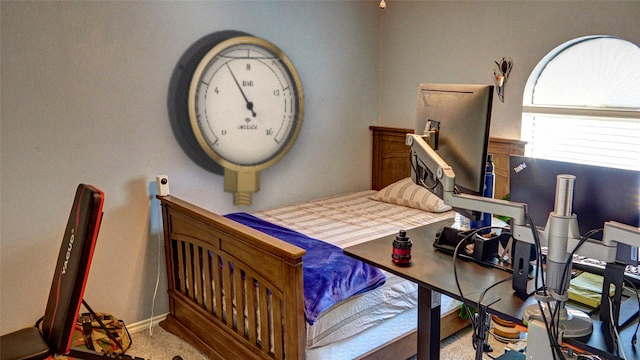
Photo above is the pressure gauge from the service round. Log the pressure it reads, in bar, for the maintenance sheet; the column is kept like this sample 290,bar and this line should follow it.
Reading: 6,bar
